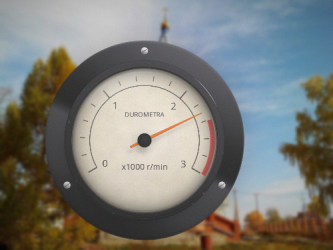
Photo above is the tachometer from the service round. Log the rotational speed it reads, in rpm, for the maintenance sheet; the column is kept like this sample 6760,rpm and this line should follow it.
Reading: 2300,rpm
